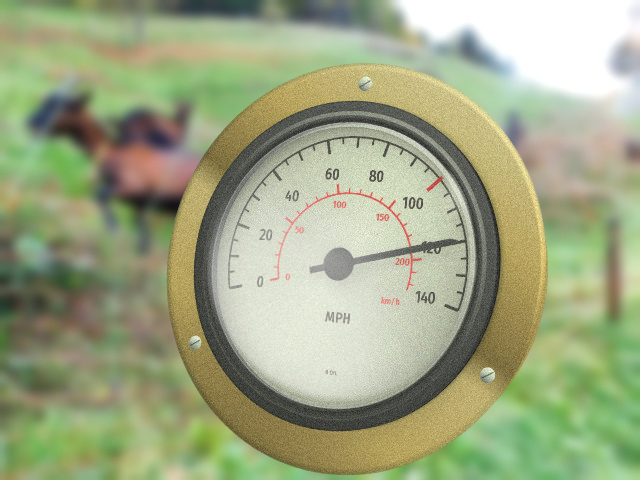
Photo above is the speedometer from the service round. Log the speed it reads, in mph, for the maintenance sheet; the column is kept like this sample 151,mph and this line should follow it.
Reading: 120,mph
